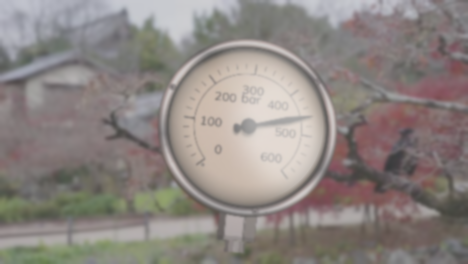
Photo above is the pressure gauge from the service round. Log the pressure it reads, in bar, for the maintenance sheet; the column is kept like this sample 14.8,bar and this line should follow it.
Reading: 460,bar
